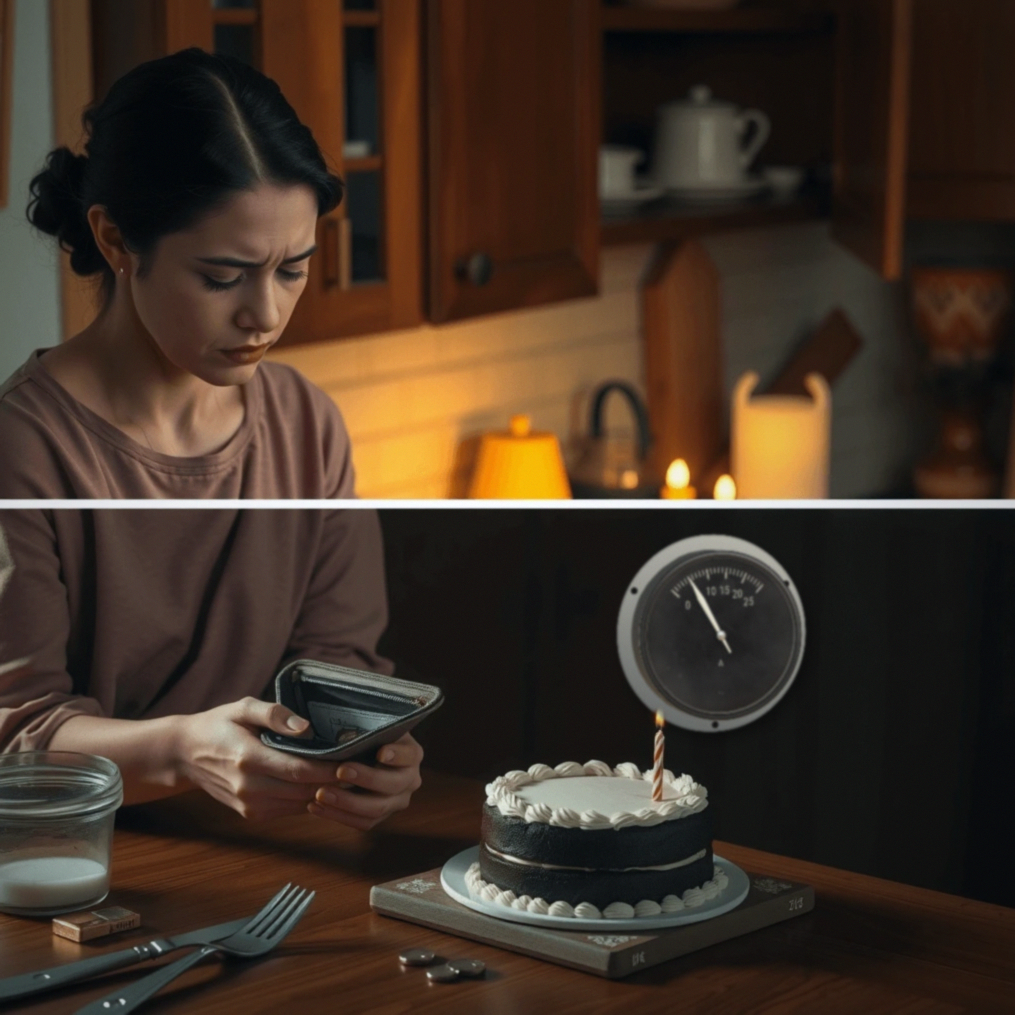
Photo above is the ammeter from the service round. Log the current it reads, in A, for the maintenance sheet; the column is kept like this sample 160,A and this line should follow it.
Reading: 5,A
